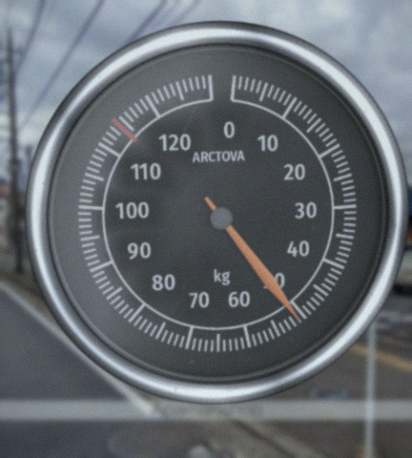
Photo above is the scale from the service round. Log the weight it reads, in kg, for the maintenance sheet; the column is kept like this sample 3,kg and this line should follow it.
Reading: 51,kg
